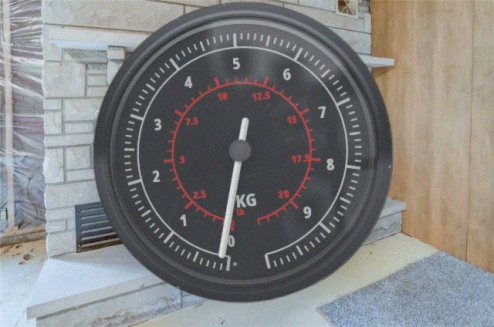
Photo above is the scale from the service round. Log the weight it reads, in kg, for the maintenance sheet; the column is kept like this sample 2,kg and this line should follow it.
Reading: 0.1,kg
